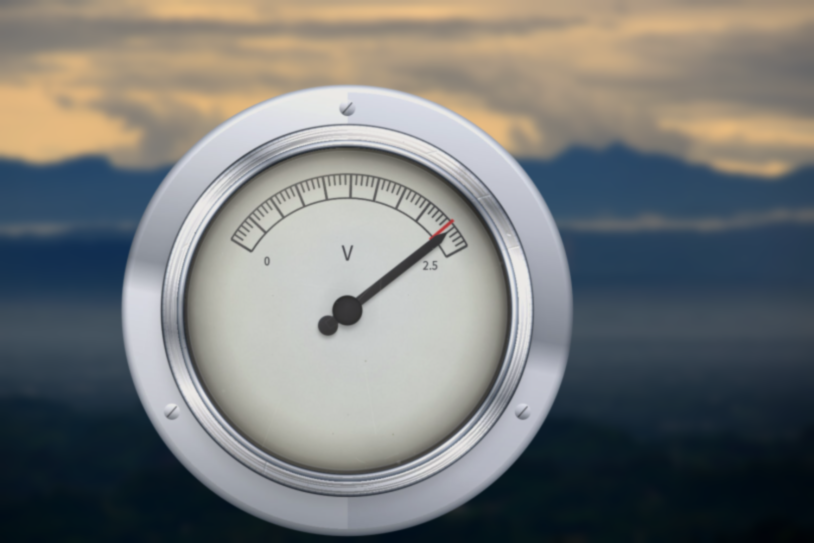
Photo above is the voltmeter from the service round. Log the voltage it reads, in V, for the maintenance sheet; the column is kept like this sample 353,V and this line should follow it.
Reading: 2.3,V
